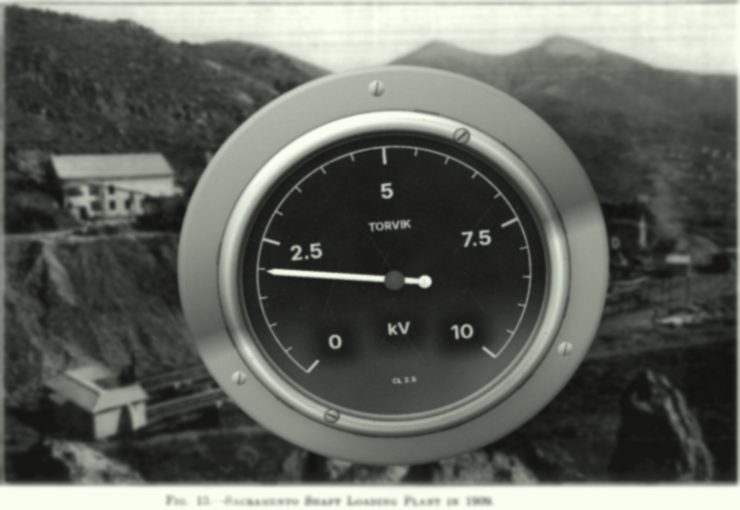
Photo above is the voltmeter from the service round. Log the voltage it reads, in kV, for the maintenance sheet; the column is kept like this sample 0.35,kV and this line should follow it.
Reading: 2,kV
